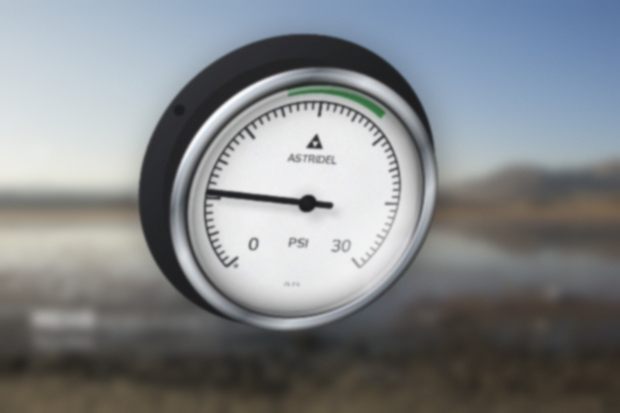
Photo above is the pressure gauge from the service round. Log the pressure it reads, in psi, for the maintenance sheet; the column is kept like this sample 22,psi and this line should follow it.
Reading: 5.5,psi
